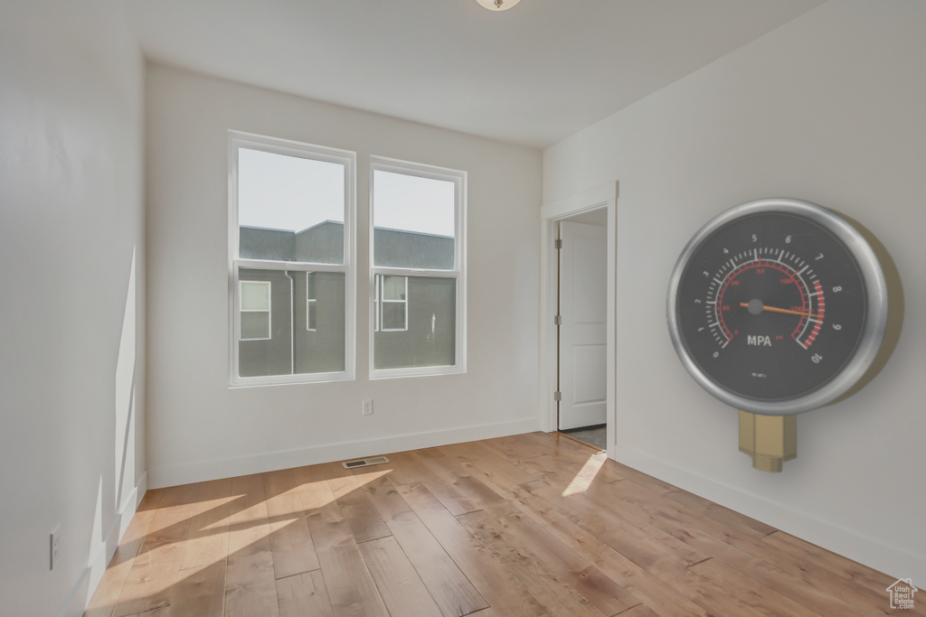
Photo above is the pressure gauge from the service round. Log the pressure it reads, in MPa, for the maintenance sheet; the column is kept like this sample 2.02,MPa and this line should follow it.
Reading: 8.8,MPa
